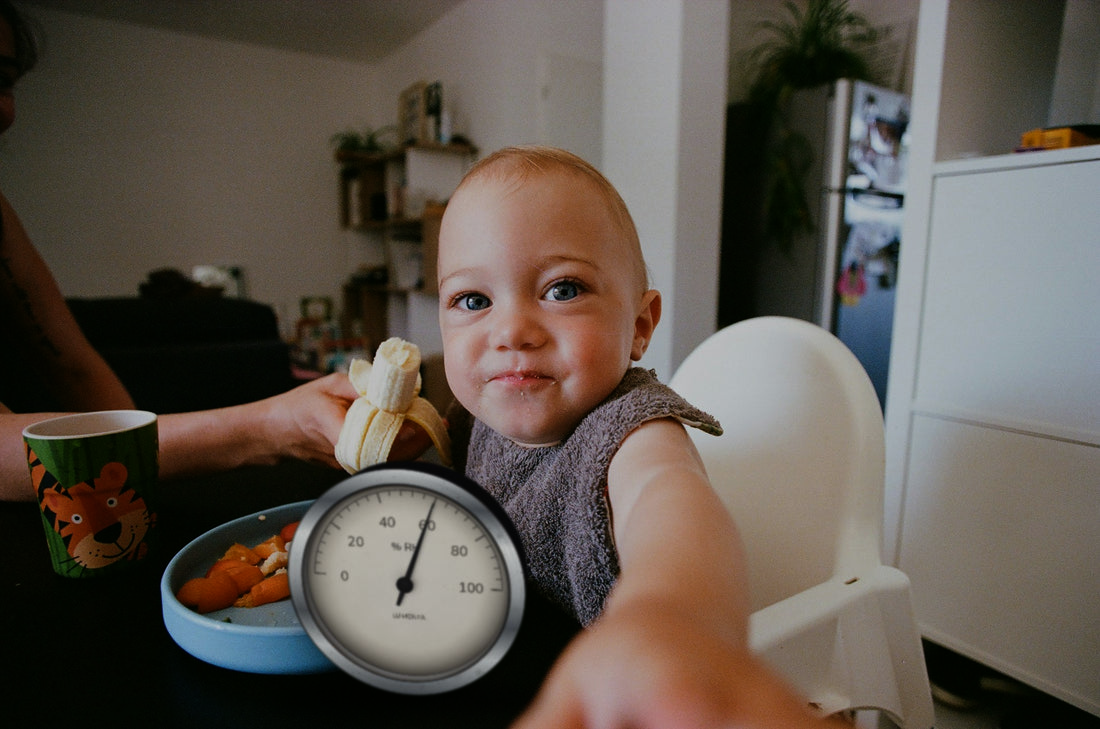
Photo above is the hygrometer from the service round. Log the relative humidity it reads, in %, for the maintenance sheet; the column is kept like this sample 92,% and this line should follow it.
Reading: 60,%
